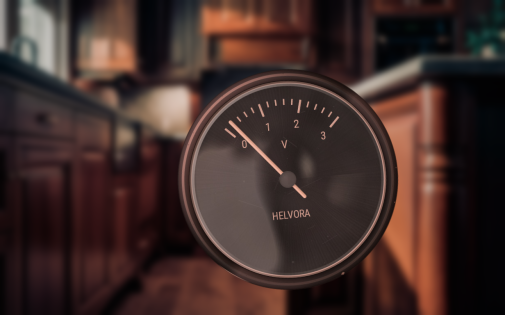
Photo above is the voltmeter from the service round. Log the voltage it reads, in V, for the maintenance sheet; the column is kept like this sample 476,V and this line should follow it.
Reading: 0.2,V
